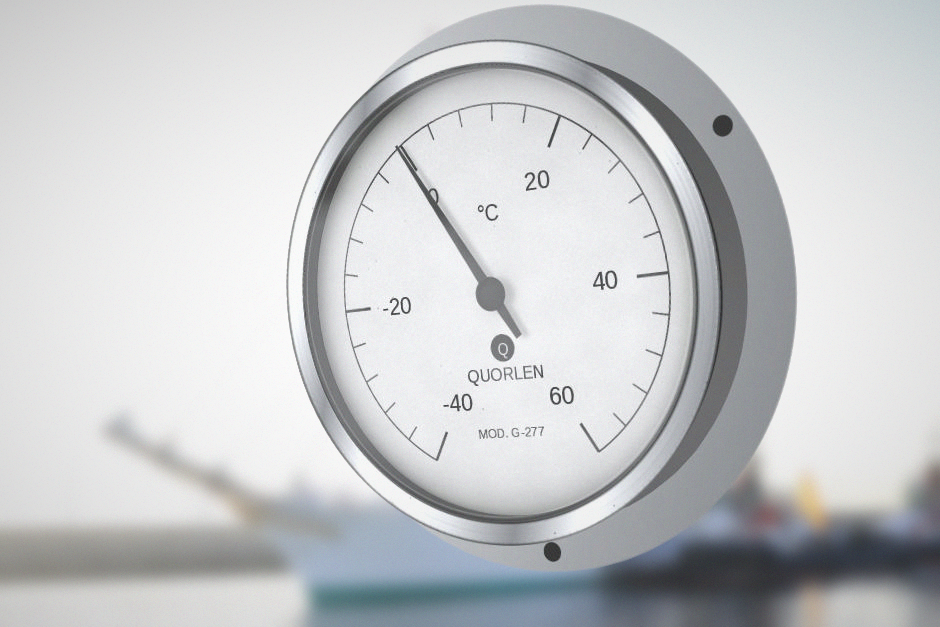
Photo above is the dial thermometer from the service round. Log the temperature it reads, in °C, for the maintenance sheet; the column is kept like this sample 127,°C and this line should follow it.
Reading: 0,°C
